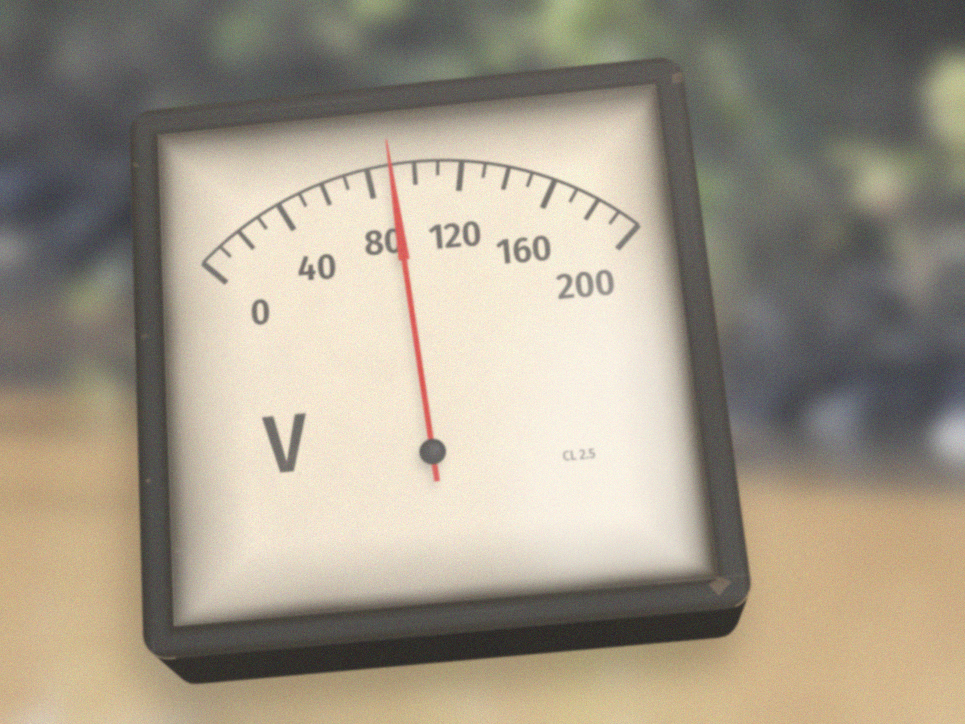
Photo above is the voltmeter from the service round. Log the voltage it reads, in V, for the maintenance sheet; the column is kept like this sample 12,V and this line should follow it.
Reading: 90,V
